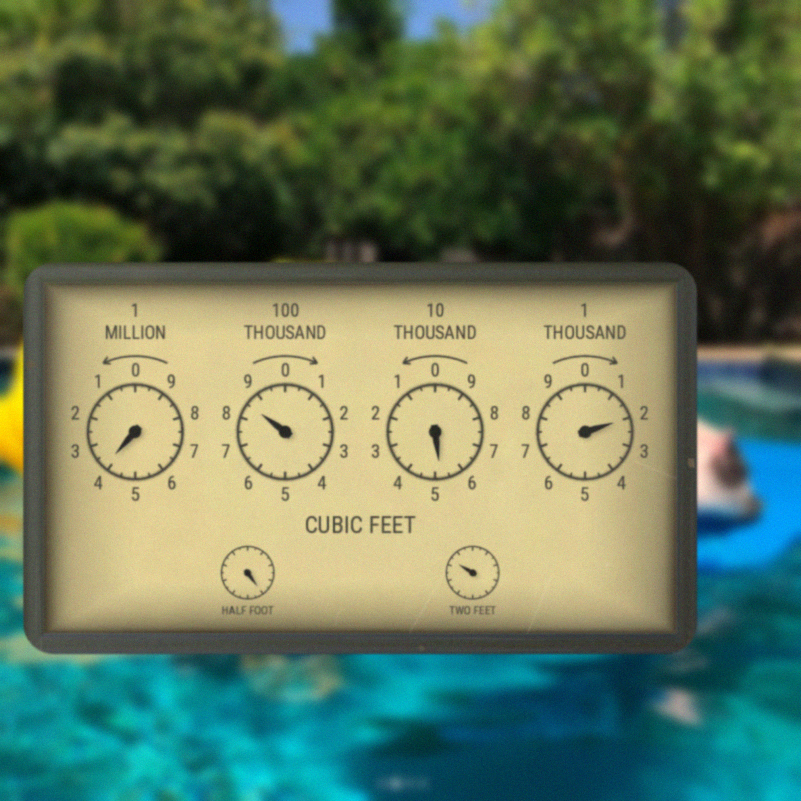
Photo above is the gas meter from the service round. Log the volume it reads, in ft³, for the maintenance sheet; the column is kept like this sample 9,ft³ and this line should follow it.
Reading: 385200,ft³
